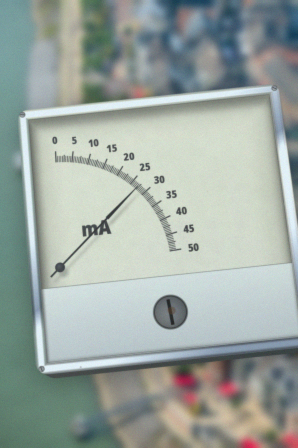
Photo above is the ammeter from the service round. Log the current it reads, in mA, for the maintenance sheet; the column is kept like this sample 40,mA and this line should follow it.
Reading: 27.5,mA
